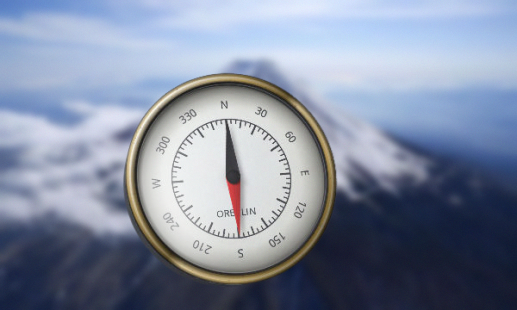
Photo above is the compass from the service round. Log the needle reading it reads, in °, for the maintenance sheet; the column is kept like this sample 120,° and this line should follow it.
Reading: 180,°
